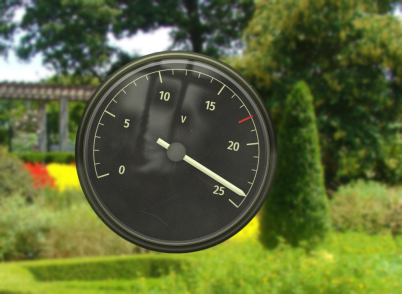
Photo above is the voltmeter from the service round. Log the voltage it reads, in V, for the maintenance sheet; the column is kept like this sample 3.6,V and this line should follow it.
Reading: 24,V
